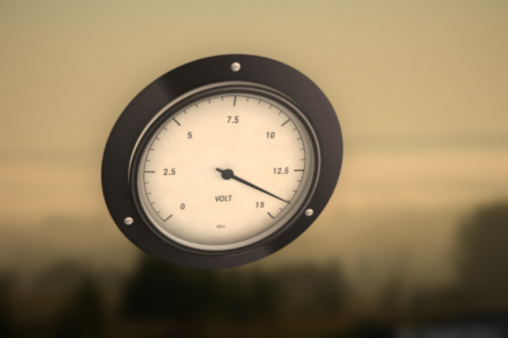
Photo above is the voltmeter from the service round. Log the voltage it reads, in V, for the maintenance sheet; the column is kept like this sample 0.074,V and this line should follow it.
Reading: 14,V
